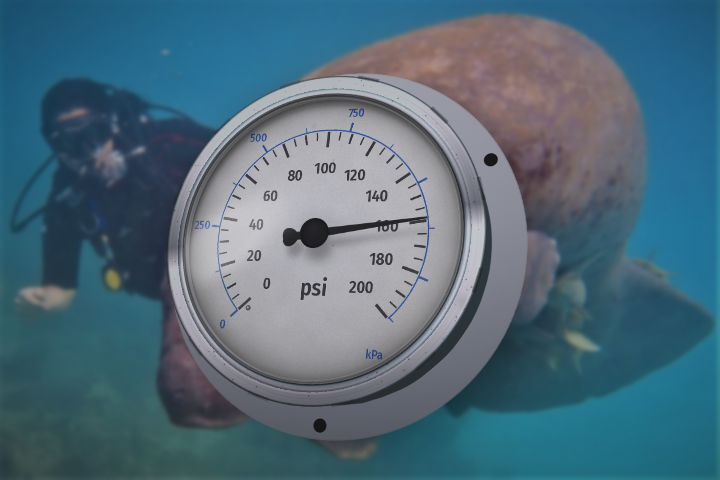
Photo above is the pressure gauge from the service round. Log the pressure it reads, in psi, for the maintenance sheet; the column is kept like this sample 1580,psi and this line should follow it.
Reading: 160,psi
